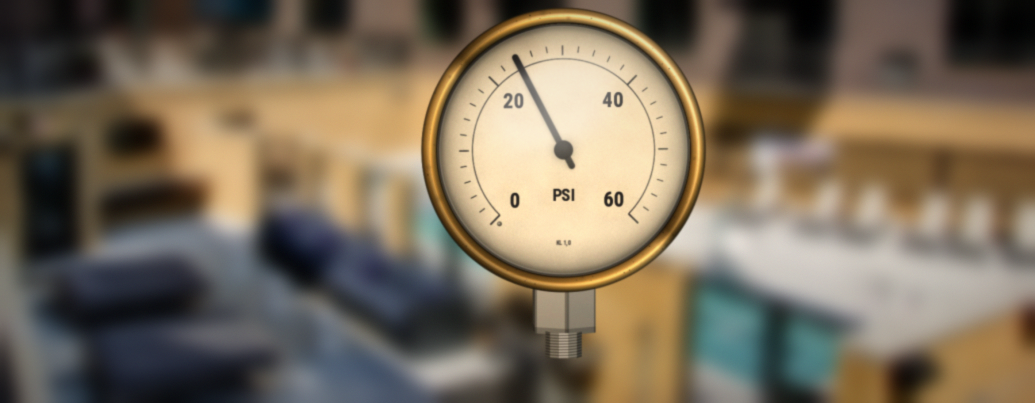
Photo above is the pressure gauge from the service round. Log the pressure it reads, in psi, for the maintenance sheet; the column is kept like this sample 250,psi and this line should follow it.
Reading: 24,psi
